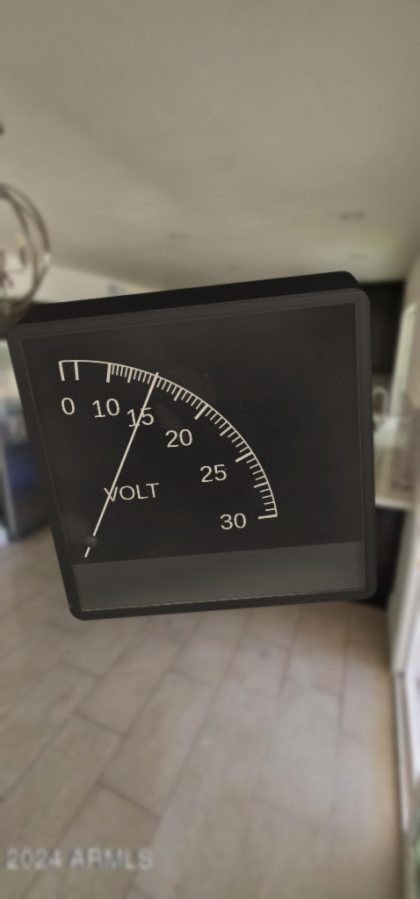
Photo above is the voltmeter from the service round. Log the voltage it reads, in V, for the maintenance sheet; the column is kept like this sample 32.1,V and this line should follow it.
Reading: 15,V
